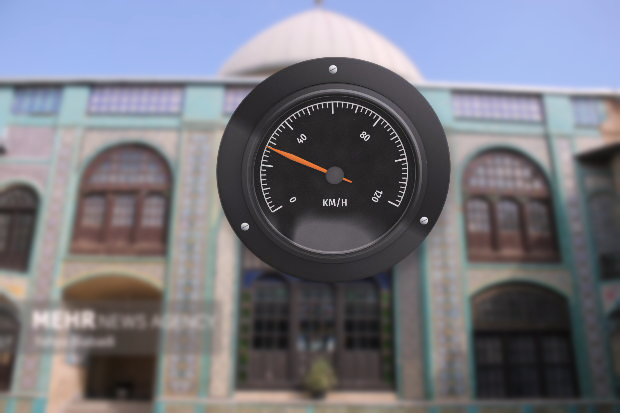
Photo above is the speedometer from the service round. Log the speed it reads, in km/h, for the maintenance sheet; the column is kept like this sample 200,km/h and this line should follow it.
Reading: 28,km/h
